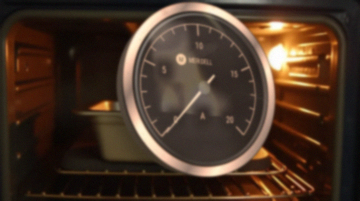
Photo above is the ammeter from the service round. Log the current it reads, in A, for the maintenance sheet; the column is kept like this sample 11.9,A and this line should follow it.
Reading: 0,A
